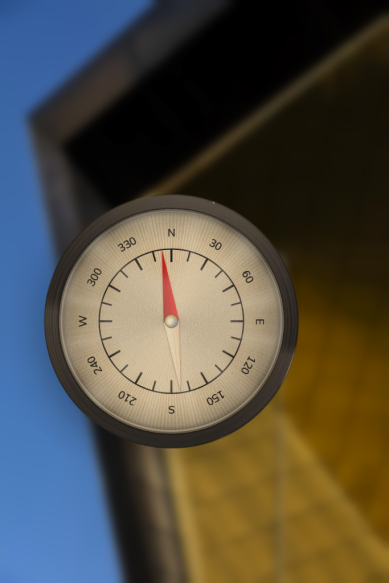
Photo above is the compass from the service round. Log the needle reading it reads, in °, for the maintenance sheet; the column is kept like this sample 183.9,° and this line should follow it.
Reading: 352.5,°
